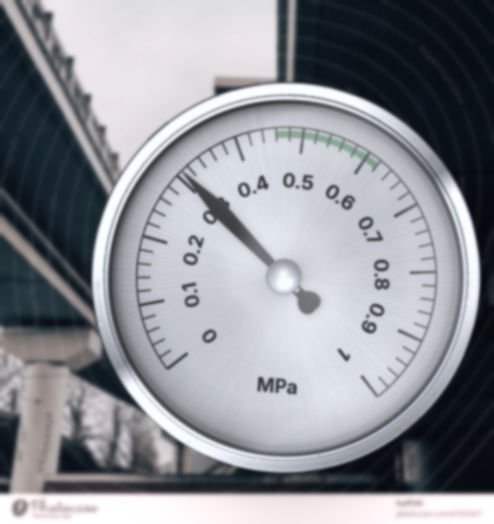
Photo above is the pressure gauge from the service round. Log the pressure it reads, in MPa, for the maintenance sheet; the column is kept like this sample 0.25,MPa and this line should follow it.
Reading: 0.31,MPa
